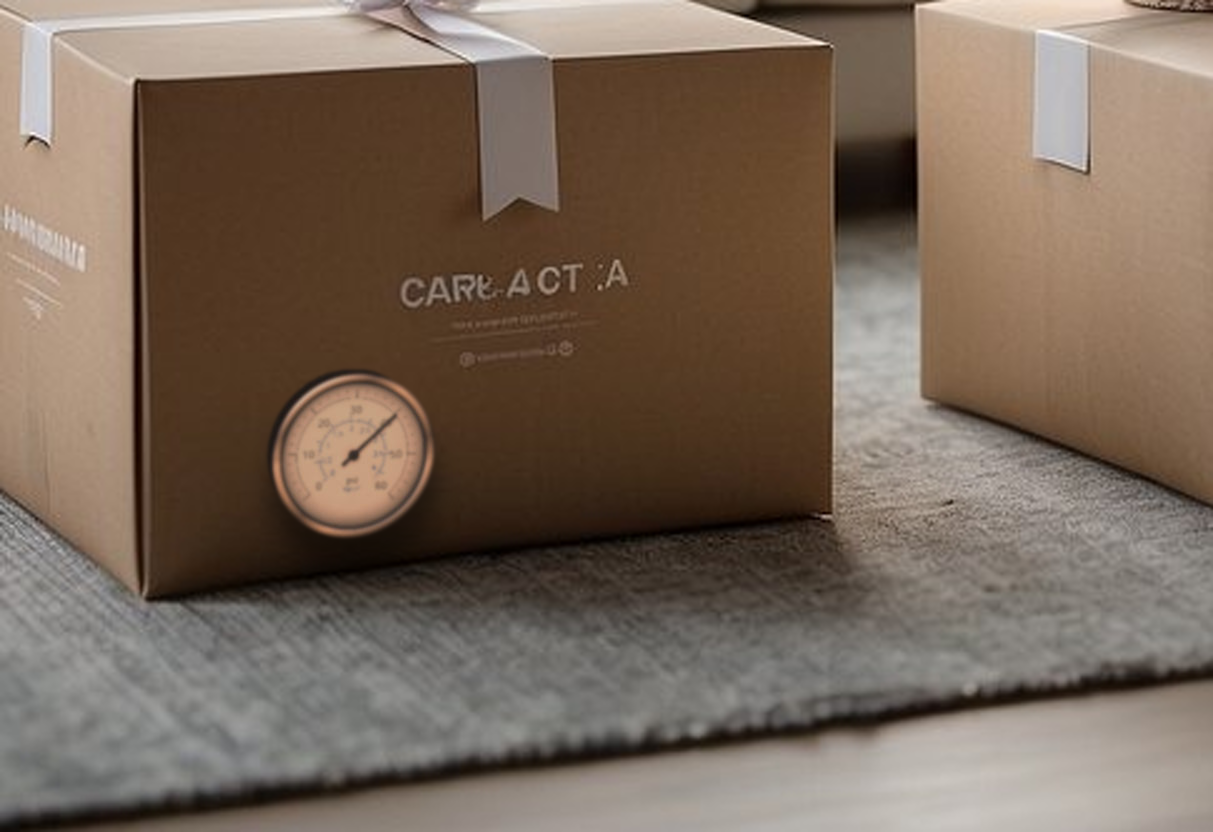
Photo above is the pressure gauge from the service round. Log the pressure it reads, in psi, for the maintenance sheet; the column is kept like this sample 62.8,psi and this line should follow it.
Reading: 40,psi
